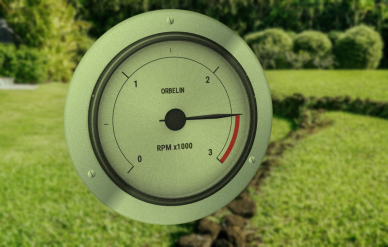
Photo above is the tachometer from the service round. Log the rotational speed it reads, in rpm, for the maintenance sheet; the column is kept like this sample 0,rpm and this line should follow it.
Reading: 2500,rpm
